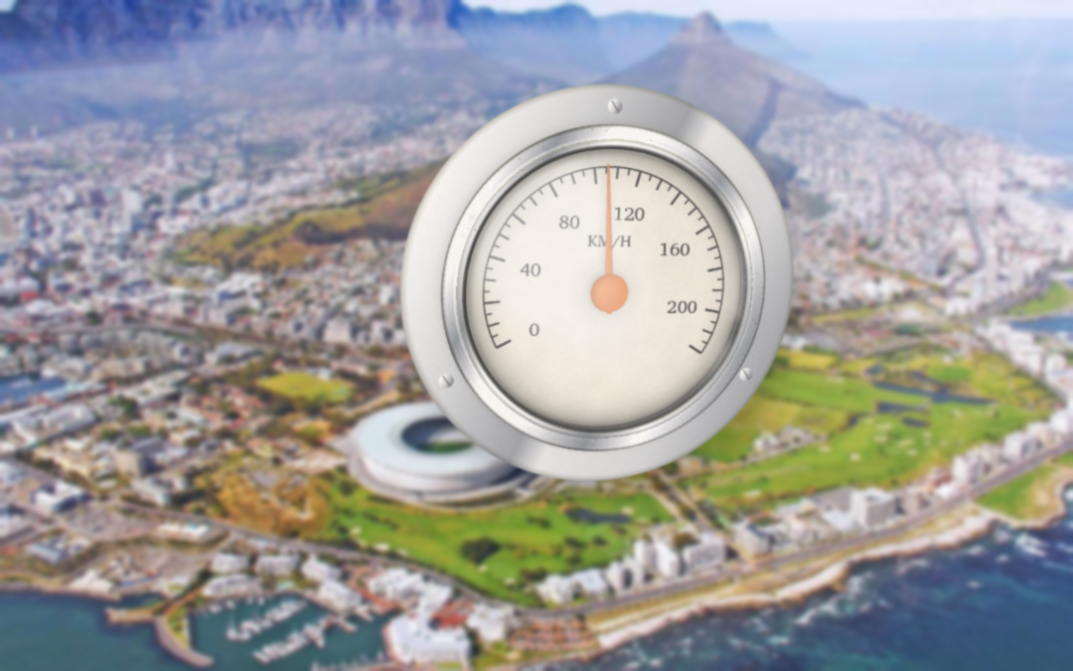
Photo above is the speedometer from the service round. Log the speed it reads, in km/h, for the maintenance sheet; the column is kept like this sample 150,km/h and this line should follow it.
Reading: 105,km/h
